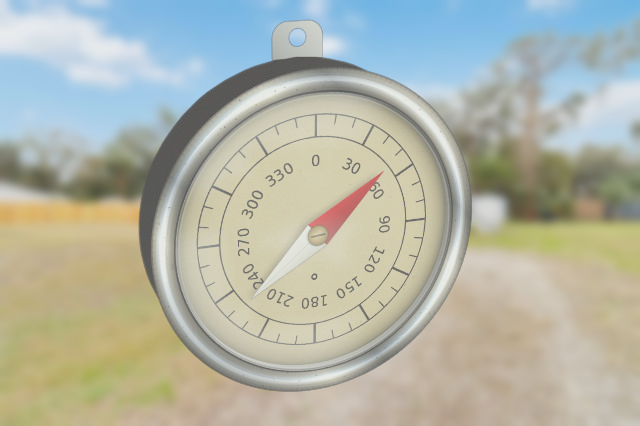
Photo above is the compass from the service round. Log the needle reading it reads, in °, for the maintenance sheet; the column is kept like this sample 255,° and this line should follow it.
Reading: 50,°
